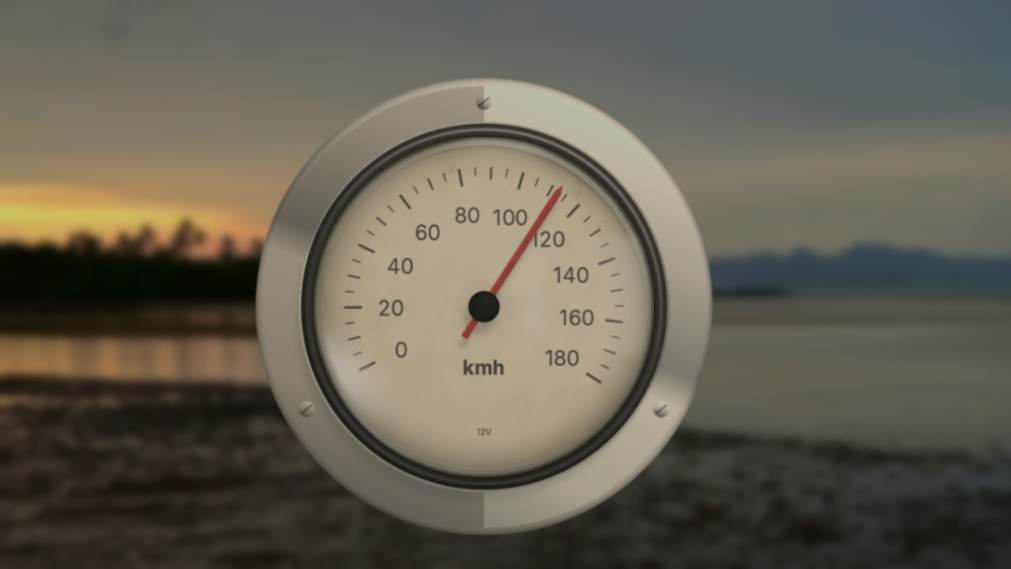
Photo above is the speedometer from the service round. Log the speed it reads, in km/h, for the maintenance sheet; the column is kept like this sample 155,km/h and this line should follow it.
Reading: 112.5,km/h
